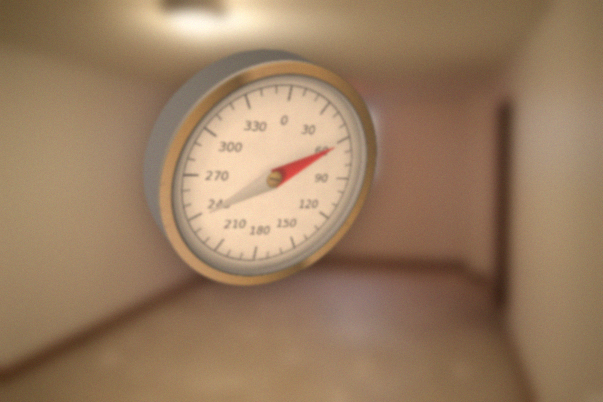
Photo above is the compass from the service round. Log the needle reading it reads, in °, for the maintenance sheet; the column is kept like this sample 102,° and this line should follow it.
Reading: 60,°
